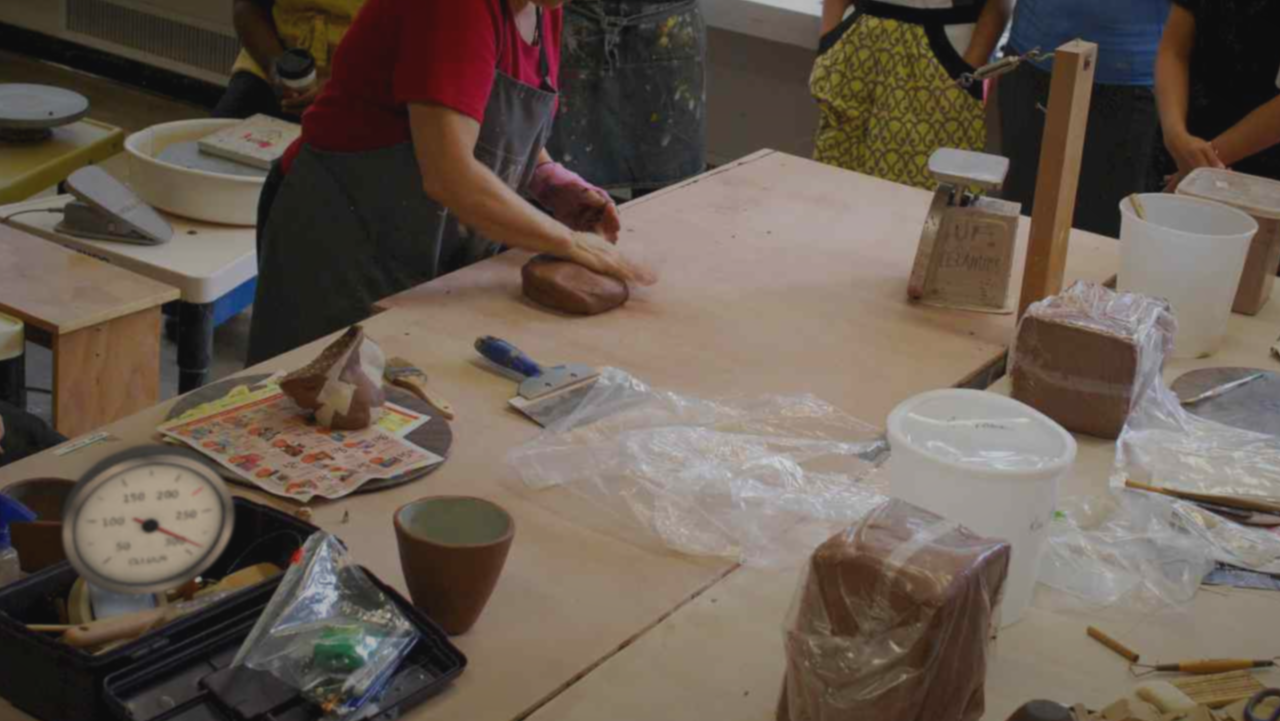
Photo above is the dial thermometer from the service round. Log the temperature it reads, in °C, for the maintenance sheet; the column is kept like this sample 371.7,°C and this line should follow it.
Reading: 287.5,°C
